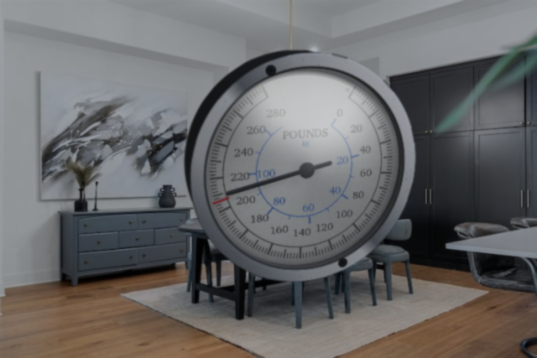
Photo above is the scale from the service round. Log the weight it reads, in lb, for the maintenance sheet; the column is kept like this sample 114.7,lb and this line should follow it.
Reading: 210,lb
